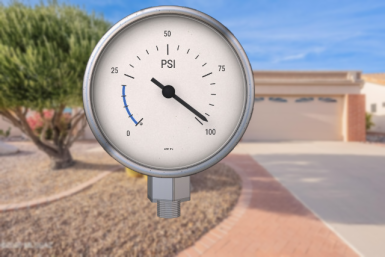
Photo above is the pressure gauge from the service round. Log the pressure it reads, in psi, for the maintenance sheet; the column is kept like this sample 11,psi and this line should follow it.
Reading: 97.5,psi
